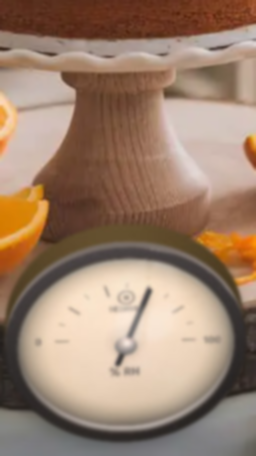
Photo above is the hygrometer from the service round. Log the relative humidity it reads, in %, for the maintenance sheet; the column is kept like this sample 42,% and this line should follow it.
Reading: 60,%
